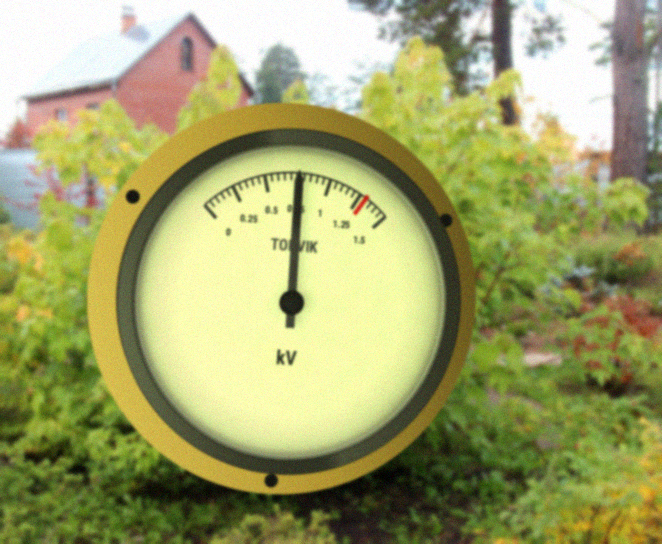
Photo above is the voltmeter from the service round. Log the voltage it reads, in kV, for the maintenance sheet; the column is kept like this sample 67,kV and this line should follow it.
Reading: 0.75,kV
